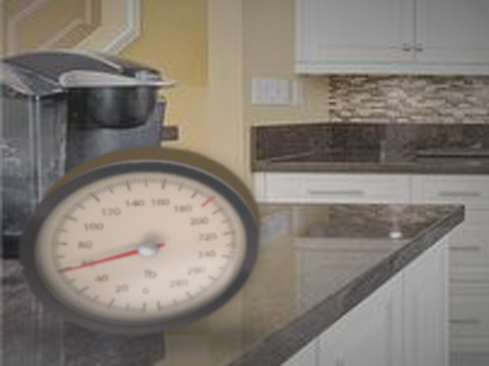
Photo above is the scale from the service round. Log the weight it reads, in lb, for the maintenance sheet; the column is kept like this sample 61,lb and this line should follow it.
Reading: 60,lb
